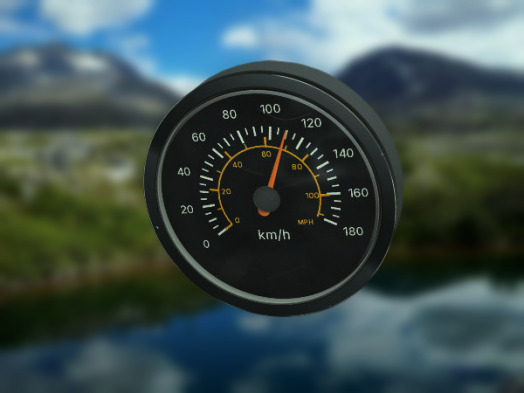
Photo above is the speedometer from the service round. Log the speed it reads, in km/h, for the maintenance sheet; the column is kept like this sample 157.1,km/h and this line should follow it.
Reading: 110,km/h
